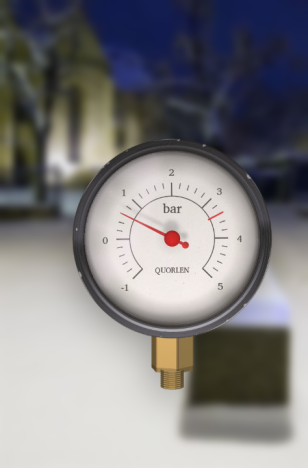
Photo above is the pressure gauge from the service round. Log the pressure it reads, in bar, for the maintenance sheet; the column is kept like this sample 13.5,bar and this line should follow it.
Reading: 0.6,bar
